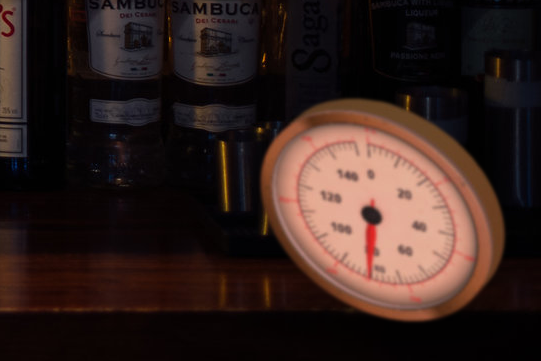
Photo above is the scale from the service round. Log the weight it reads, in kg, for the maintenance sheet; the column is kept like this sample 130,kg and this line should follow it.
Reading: 80,kg
